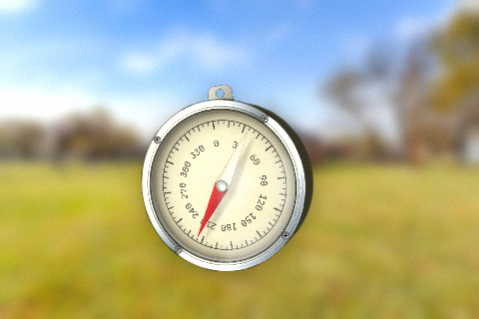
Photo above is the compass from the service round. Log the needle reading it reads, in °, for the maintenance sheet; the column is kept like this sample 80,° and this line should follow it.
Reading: 215,°
